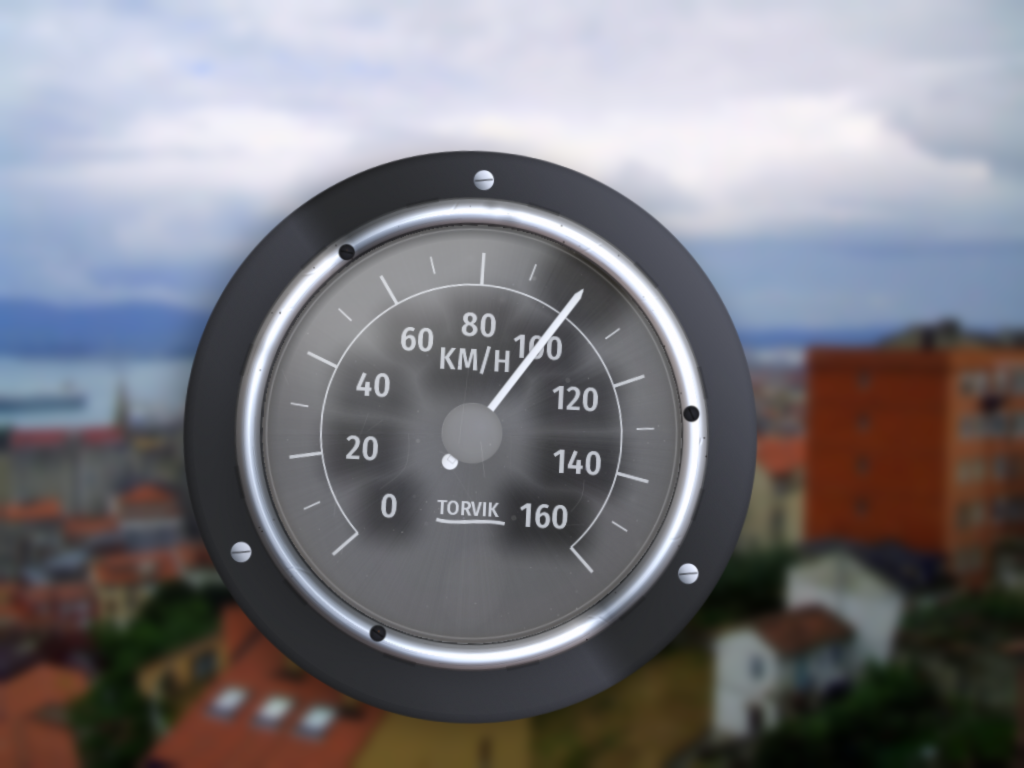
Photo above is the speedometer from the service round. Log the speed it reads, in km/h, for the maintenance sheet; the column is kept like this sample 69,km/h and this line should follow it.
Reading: 100,km/h
